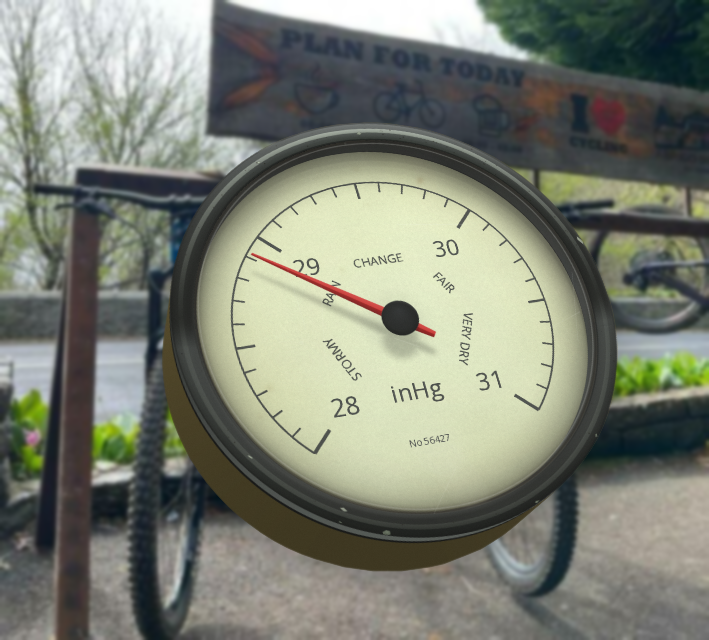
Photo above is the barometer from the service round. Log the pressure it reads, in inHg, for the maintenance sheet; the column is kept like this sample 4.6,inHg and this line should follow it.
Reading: 28.9,inHg
